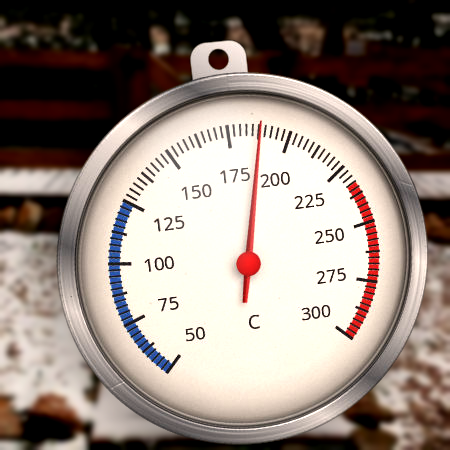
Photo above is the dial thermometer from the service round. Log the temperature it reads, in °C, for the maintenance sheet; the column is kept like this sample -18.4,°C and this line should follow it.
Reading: 187.5,°C
